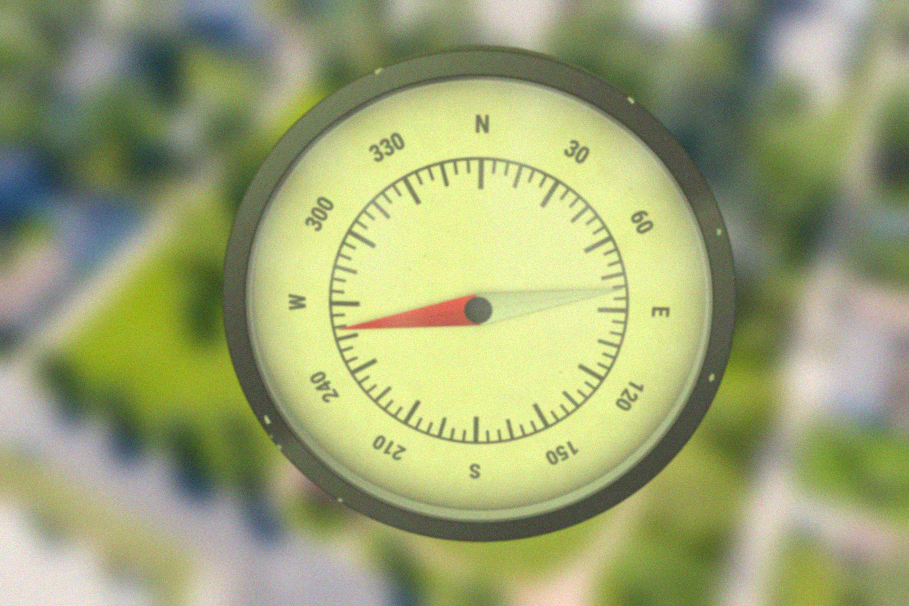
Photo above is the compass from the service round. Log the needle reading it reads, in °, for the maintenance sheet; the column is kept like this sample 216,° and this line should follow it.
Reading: 260,°
